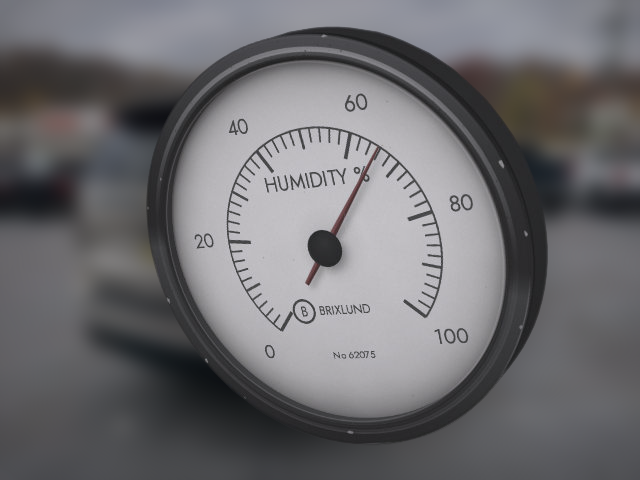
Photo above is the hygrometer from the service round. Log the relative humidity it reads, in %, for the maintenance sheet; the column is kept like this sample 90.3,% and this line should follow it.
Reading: 66,%
